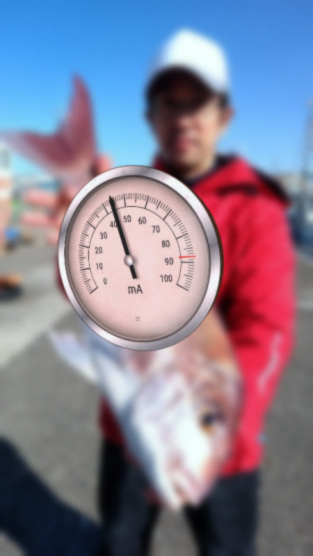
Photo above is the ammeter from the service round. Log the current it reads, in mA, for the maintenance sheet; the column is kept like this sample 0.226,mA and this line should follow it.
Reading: 45,mA
